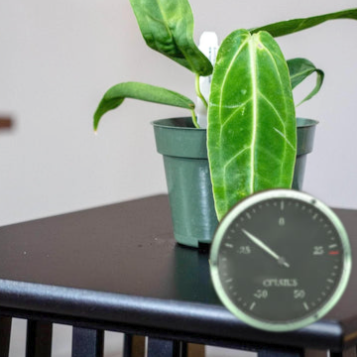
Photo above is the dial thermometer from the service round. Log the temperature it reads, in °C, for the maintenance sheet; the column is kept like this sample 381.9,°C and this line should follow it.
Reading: -17.5,°C
